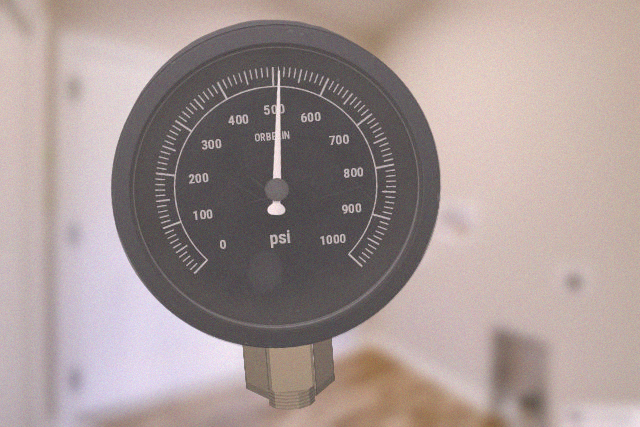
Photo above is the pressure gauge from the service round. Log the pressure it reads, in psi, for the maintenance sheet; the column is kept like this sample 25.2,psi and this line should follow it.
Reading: 510,psi
